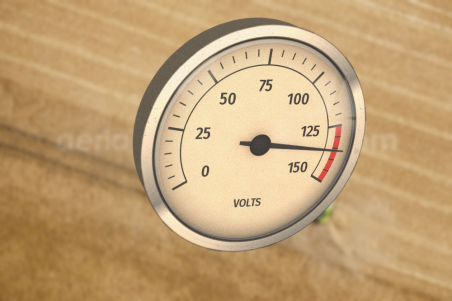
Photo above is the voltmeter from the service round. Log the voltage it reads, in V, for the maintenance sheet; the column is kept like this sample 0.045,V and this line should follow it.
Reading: 135,V
